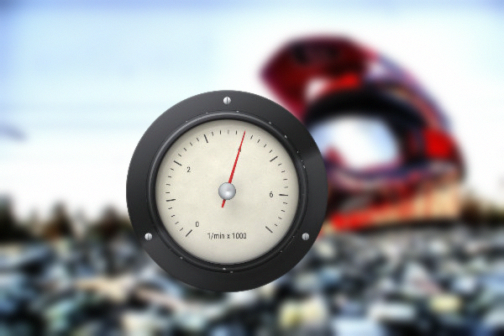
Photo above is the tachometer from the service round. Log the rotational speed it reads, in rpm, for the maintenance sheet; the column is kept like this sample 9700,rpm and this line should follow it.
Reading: 4000,rpm
